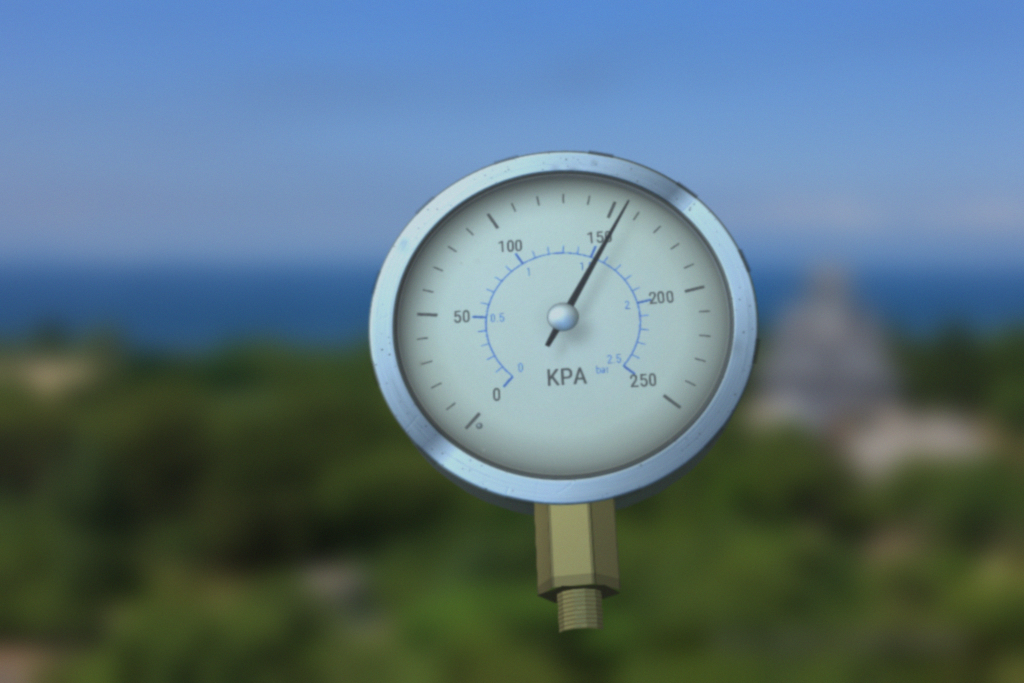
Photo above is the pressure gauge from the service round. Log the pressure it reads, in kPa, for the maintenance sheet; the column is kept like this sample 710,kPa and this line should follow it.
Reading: 155,kPa
